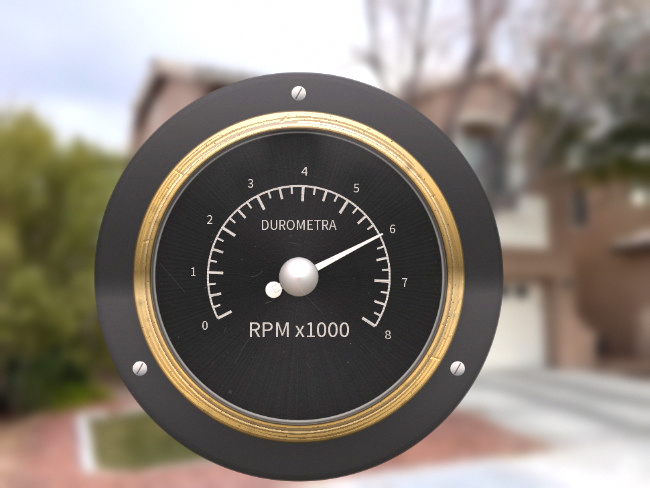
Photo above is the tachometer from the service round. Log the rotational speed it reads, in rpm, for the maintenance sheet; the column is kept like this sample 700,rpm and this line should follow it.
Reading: 6000,rpm
